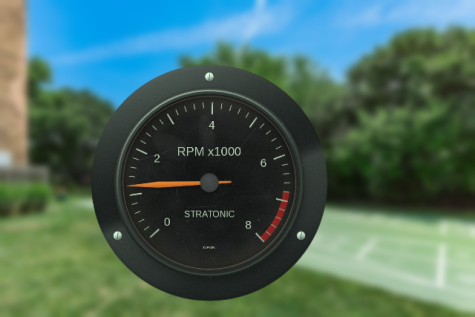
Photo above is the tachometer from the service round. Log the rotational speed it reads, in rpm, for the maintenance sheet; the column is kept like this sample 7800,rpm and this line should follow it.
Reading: 1200,rpm
